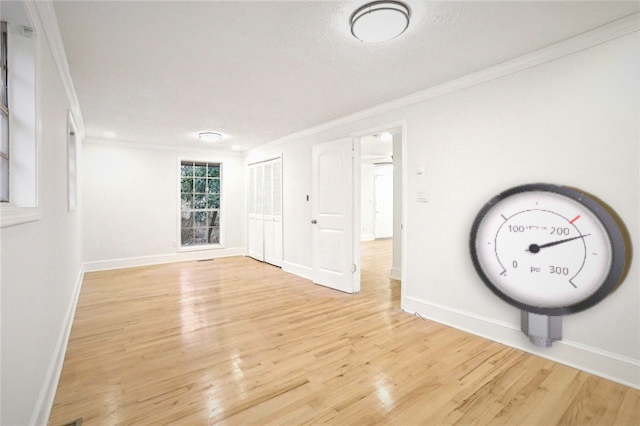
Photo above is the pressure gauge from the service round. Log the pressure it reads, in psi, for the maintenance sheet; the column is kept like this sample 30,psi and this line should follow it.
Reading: 225,psi
